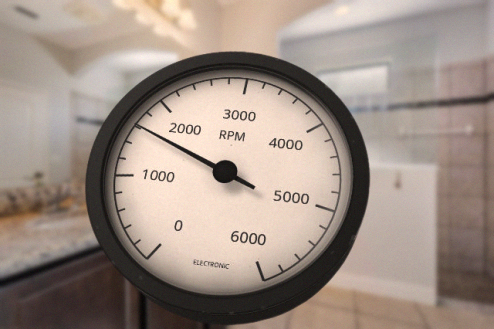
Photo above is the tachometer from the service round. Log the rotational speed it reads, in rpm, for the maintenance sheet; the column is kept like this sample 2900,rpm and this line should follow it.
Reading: 1600,rpm
